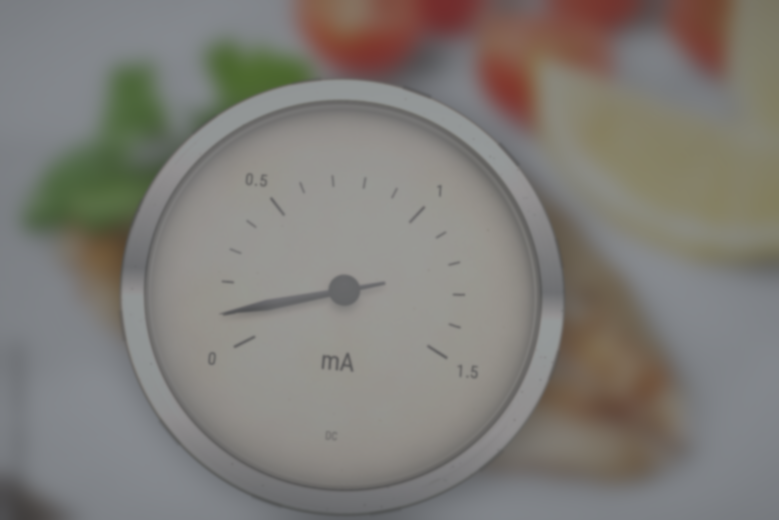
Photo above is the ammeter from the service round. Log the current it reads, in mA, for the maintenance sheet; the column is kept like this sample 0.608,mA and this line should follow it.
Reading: 0.1,mA
